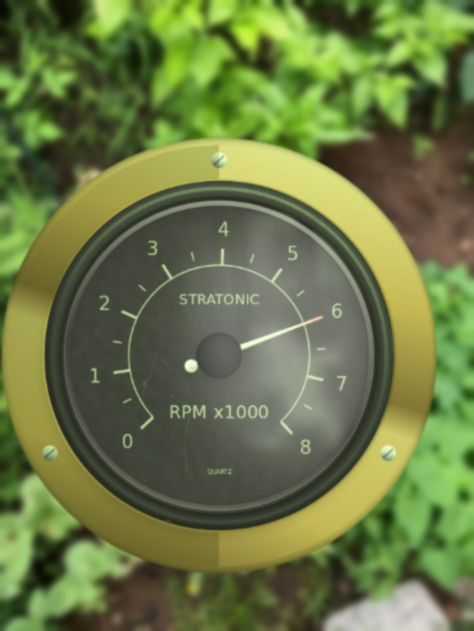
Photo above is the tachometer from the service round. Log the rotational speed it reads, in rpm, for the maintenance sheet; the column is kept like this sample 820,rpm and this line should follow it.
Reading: 6000,rpm
